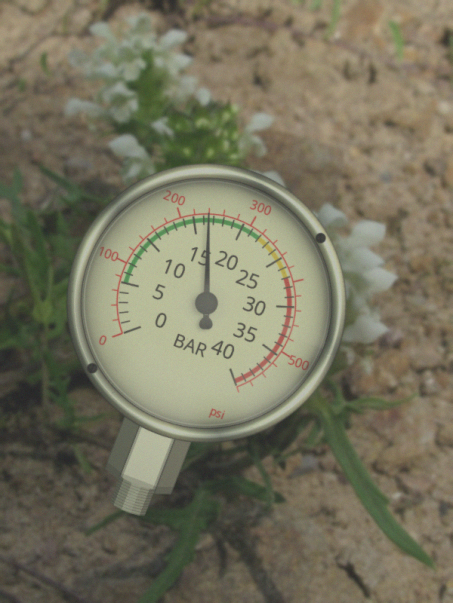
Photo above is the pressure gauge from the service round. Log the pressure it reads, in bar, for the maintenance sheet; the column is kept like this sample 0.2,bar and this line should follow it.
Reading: 16.5,bar
